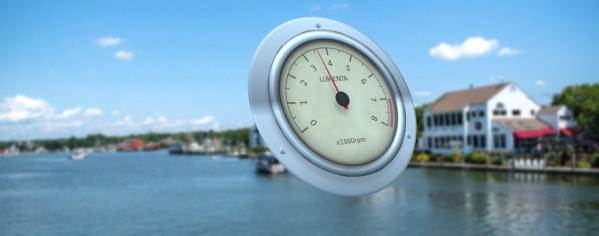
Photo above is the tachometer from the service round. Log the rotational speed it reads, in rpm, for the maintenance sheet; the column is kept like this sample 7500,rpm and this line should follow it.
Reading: 3500,rpm
